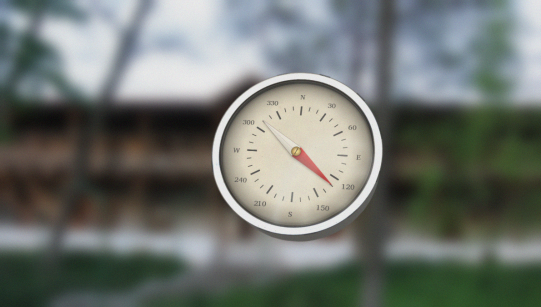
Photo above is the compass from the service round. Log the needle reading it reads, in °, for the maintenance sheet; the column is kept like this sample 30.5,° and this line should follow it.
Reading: 130,°
